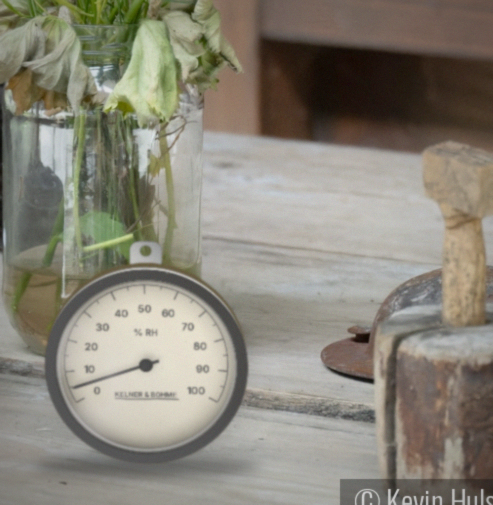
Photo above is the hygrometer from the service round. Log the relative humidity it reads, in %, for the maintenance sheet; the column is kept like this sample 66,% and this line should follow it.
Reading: 5,%
